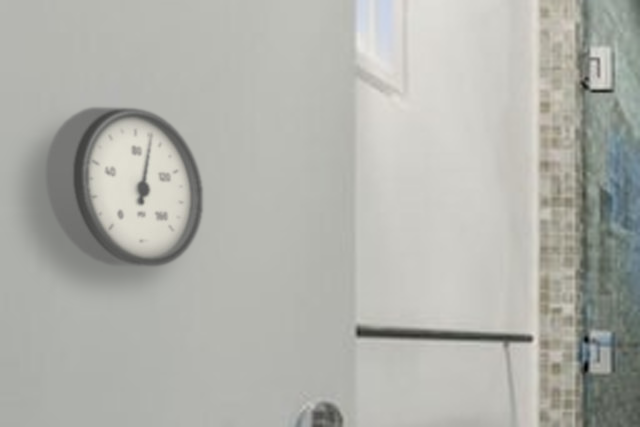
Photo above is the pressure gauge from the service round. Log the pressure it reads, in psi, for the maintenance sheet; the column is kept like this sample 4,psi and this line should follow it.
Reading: 90,psi
